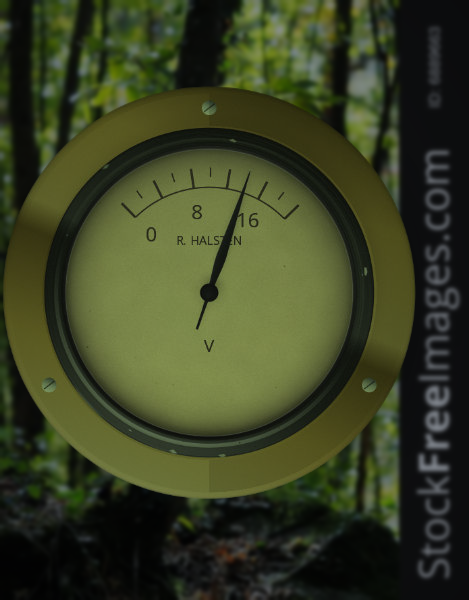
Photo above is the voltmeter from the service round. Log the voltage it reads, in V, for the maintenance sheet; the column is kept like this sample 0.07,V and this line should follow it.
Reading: 14,V
